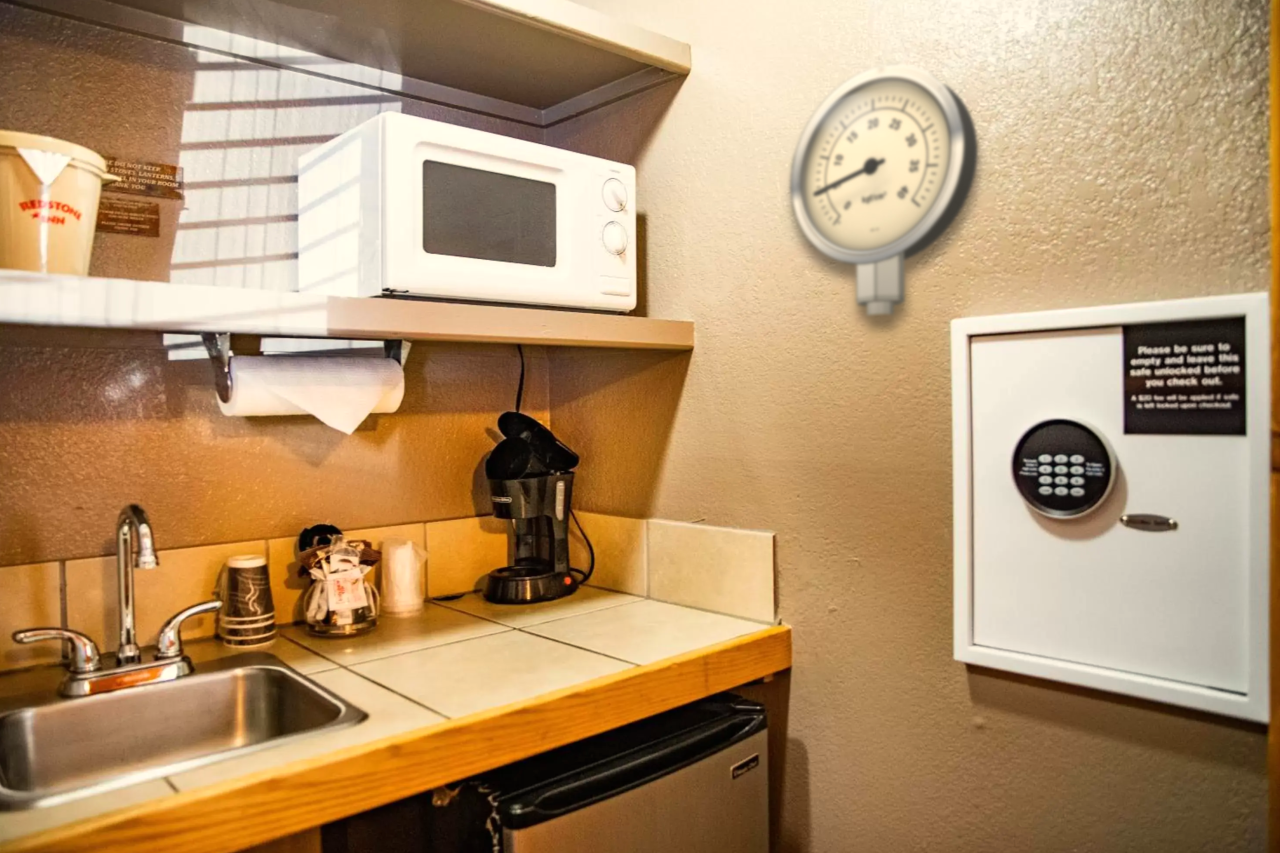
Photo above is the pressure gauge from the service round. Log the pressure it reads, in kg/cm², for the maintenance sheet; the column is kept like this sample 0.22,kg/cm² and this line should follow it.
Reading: 5,kg/cm²
